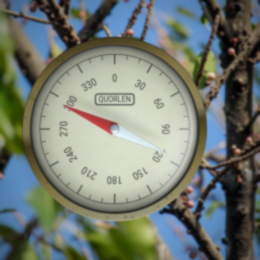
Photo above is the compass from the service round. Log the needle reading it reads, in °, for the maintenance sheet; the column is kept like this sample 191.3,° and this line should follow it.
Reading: 295,°
